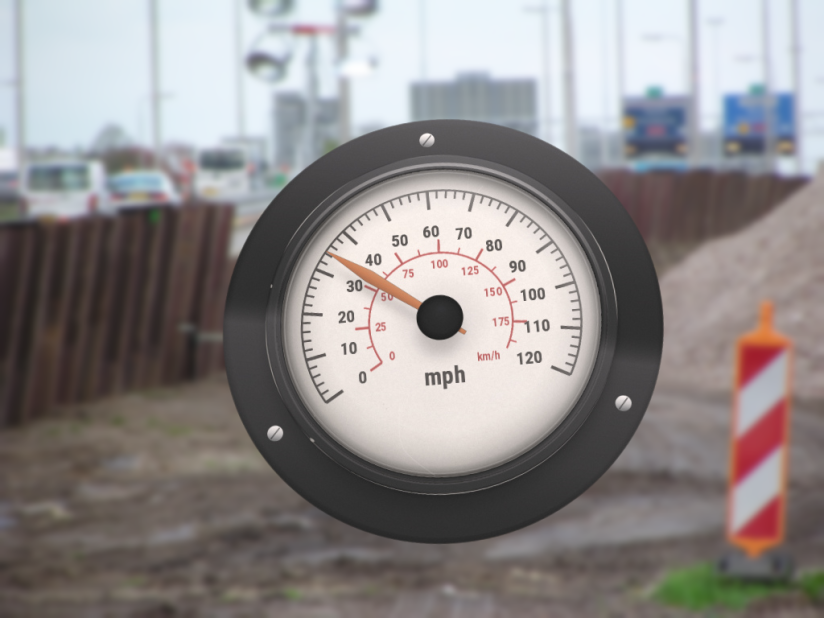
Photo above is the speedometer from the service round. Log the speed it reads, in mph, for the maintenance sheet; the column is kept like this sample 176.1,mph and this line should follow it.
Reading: 34,mph
